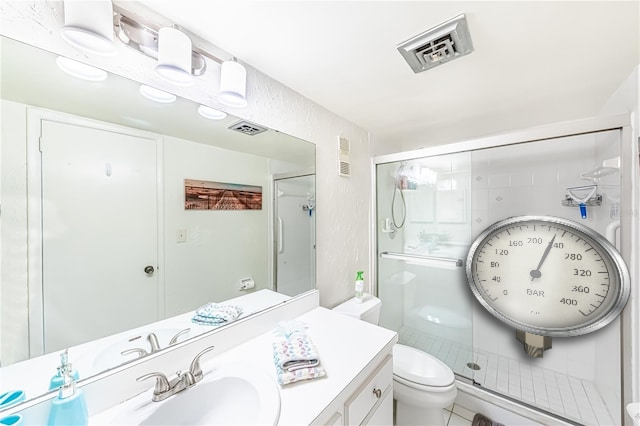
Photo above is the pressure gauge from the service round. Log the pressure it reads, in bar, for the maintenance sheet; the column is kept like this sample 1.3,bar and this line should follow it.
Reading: 230,bar
